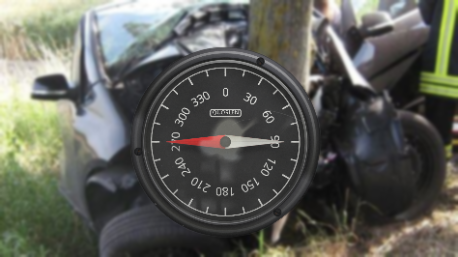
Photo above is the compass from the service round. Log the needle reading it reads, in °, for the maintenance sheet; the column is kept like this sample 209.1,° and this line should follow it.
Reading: 270,°
